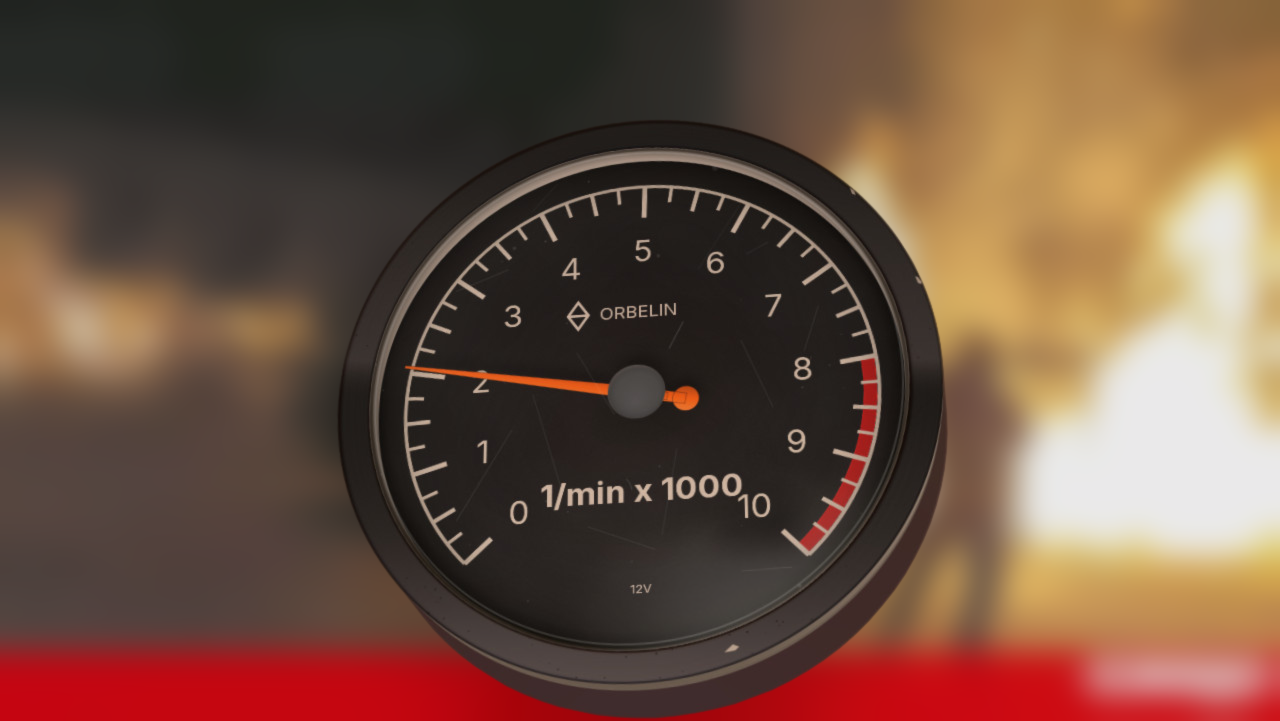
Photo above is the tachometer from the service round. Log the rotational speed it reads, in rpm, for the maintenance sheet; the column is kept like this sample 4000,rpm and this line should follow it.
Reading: 2000,rpm
